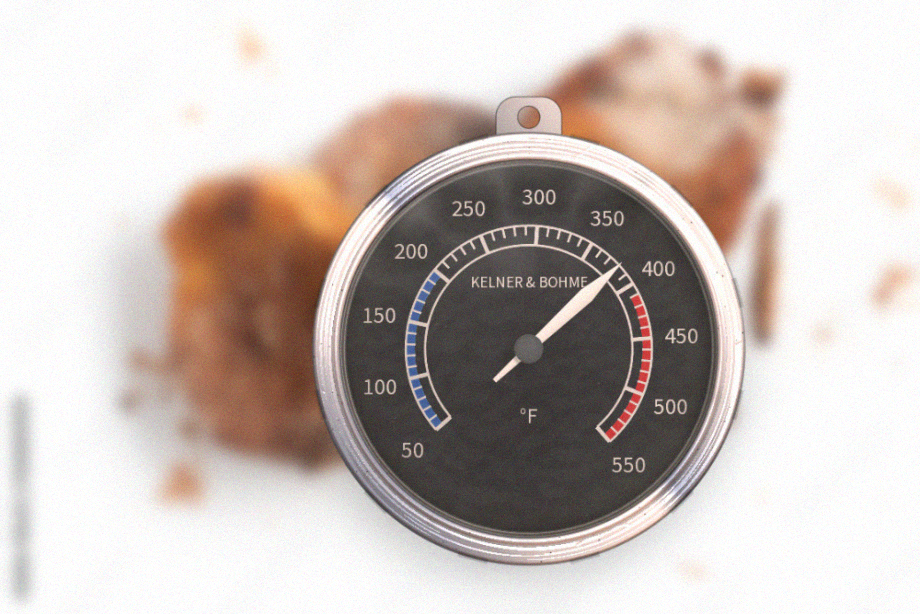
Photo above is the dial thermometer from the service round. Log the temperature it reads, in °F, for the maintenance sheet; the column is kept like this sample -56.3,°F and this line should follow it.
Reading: 380,°F
